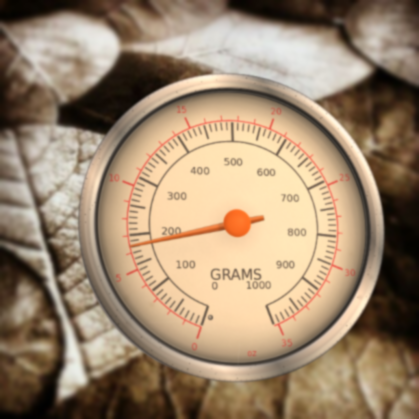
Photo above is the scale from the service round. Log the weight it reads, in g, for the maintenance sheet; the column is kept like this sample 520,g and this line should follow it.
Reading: 180,g
